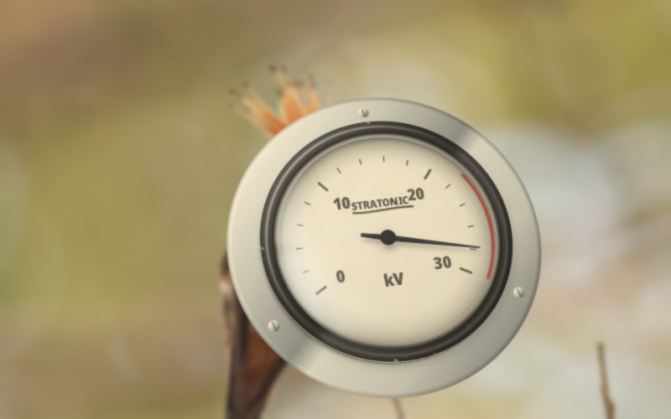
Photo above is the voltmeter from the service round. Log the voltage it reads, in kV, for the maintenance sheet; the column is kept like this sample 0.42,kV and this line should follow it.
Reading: 28,kV
